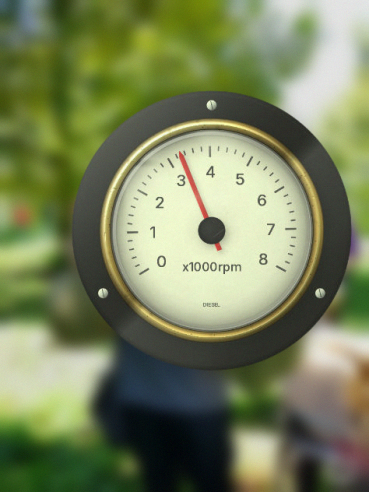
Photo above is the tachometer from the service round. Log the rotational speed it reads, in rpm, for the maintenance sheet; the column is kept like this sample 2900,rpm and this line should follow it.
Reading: 3300,rpm
